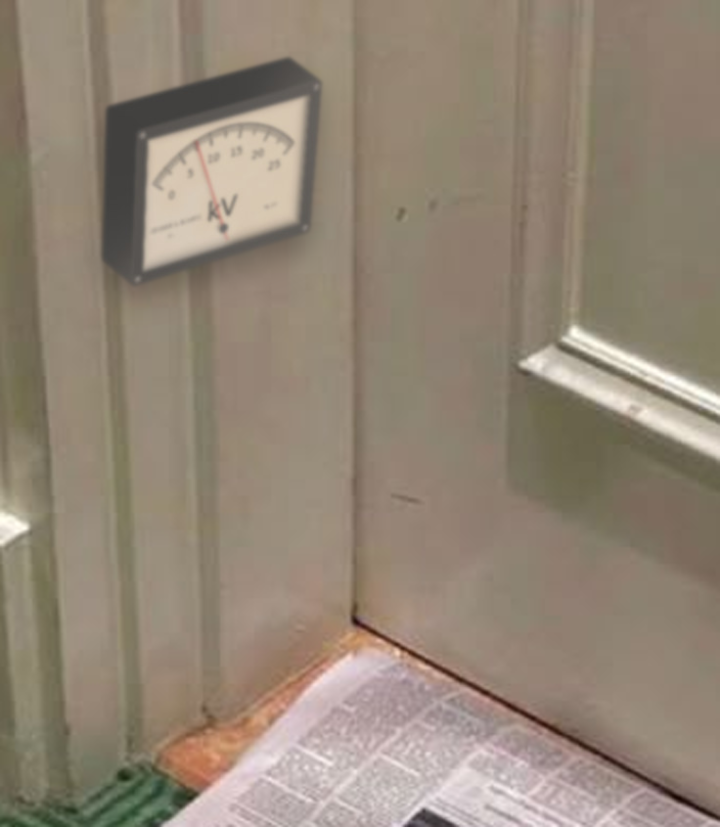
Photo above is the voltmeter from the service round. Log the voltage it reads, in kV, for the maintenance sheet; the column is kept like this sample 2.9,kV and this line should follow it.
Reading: 7.5,kV
